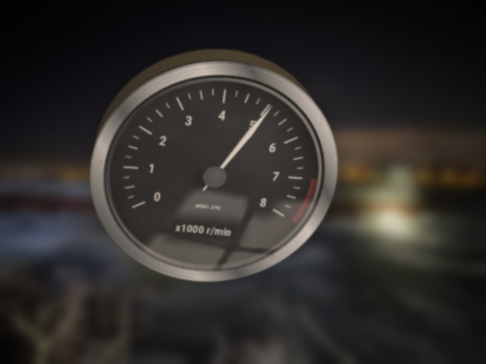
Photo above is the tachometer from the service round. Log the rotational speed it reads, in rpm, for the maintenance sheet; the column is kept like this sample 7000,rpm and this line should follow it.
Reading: 5000,rpm
